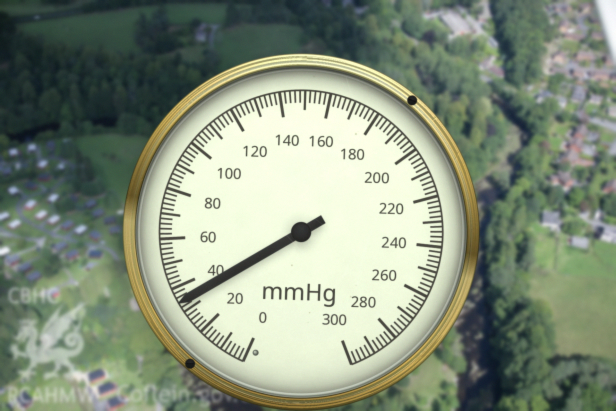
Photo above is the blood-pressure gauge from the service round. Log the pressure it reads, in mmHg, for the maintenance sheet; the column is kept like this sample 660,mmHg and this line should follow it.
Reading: 34,mmHg
